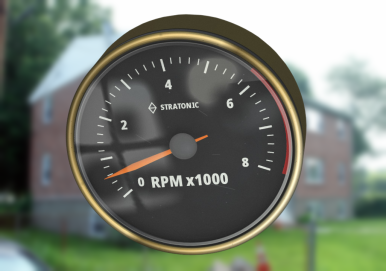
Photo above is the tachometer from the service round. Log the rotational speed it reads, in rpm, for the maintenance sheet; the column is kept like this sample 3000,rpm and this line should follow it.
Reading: 600,rpm
